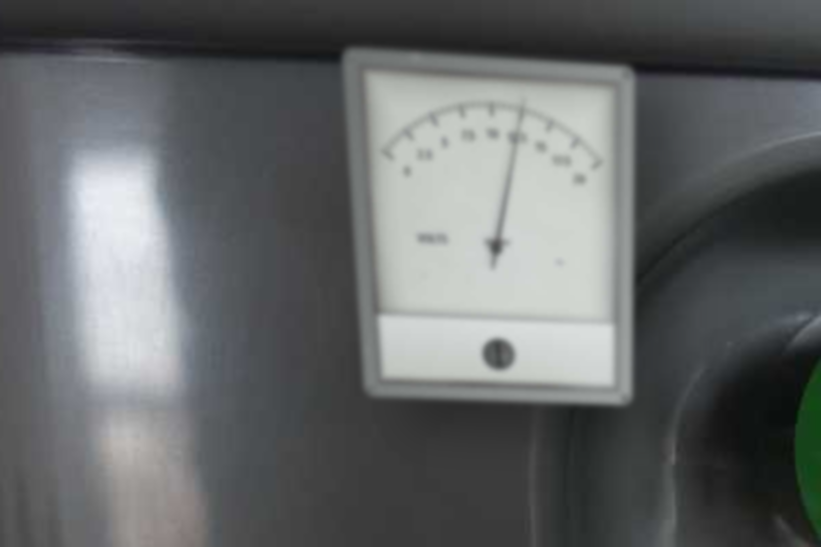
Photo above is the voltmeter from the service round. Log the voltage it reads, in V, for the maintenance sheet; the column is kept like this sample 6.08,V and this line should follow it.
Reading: 12.5,V
